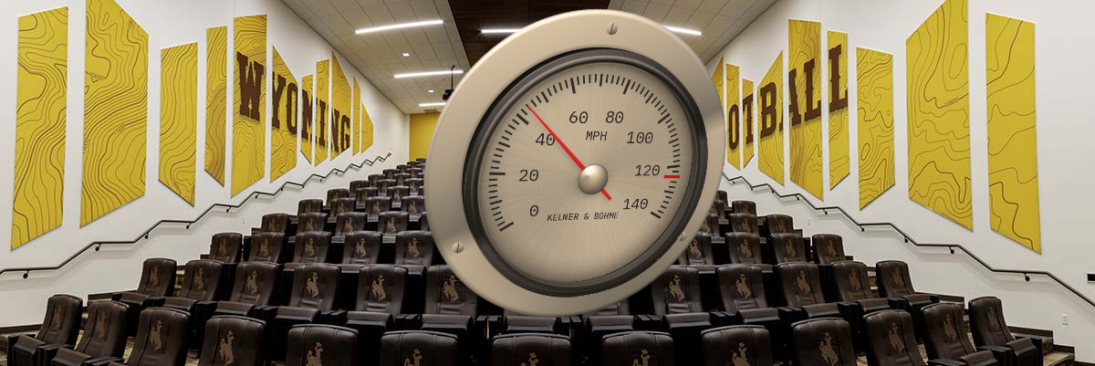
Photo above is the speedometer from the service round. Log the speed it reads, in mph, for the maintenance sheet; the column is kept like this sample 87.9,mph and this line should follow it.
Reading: 44,mph
